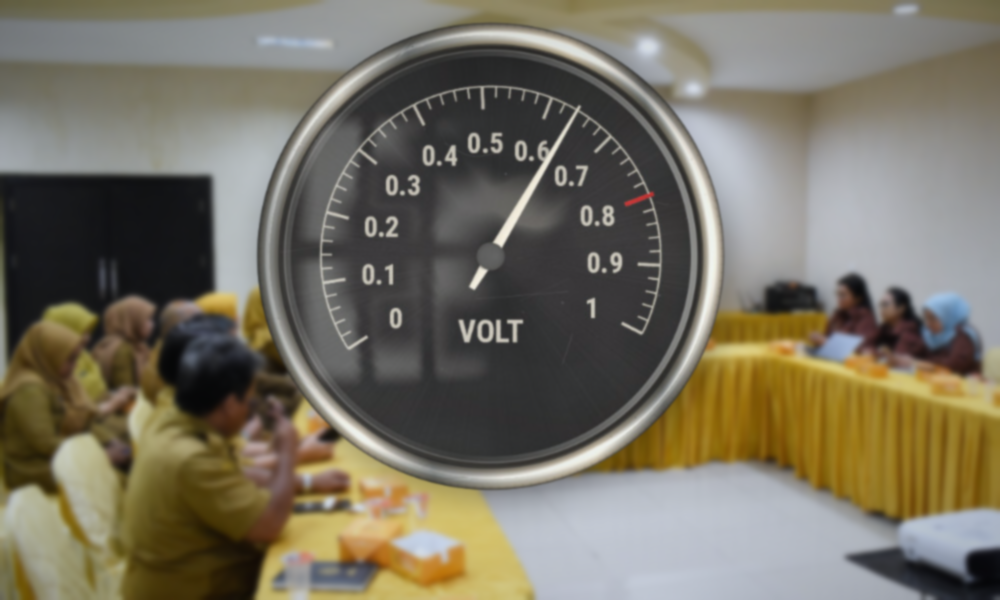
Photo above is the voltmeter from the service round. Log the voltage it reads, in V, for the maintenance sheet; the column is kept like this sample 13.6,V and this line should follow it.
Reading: 0.64,V
